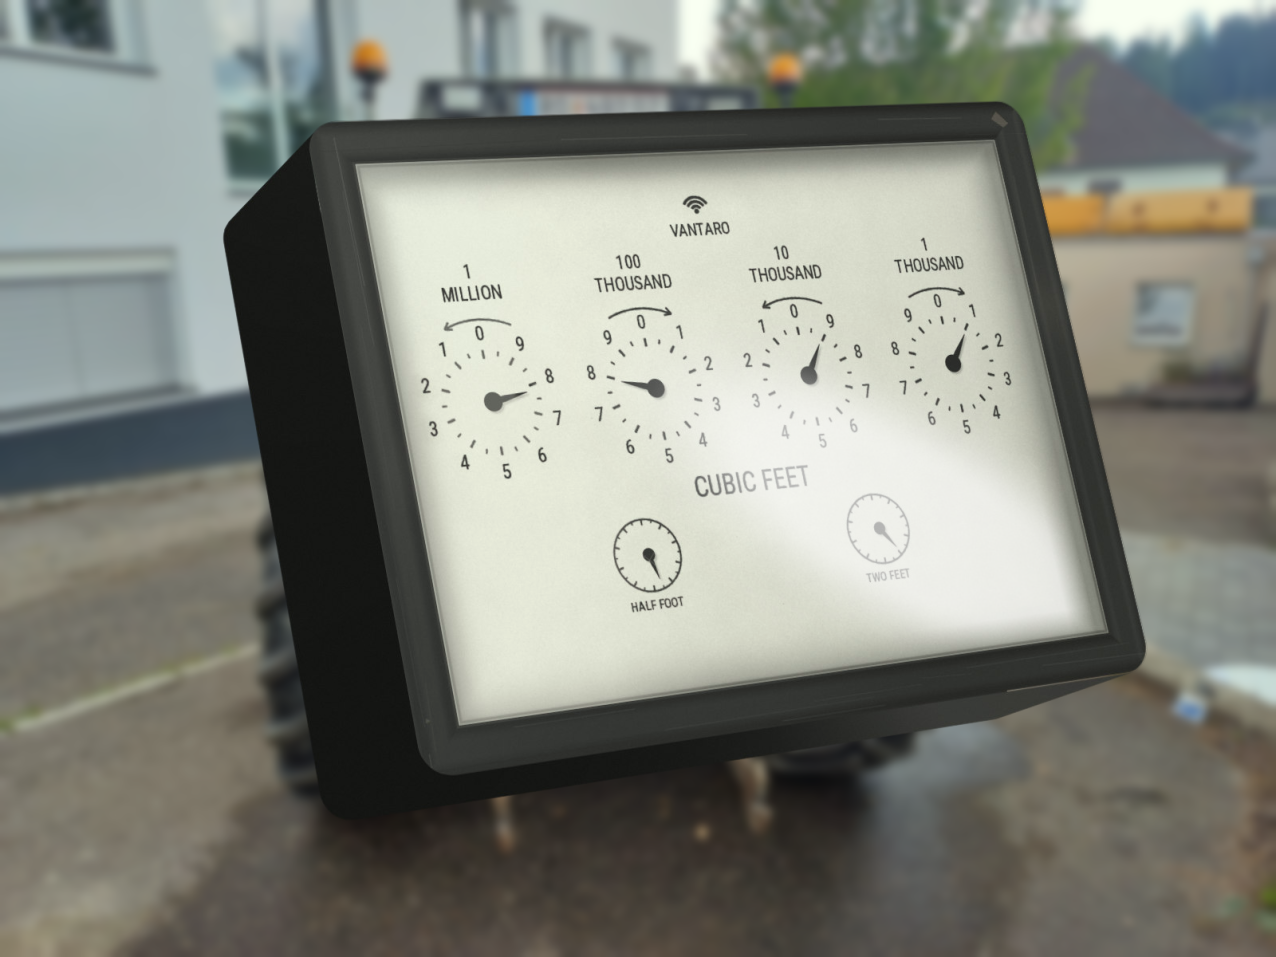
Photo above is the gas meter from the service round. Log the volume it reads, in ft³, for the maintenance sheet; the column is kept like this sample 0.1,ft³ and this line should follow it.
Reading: 779100,ft³
